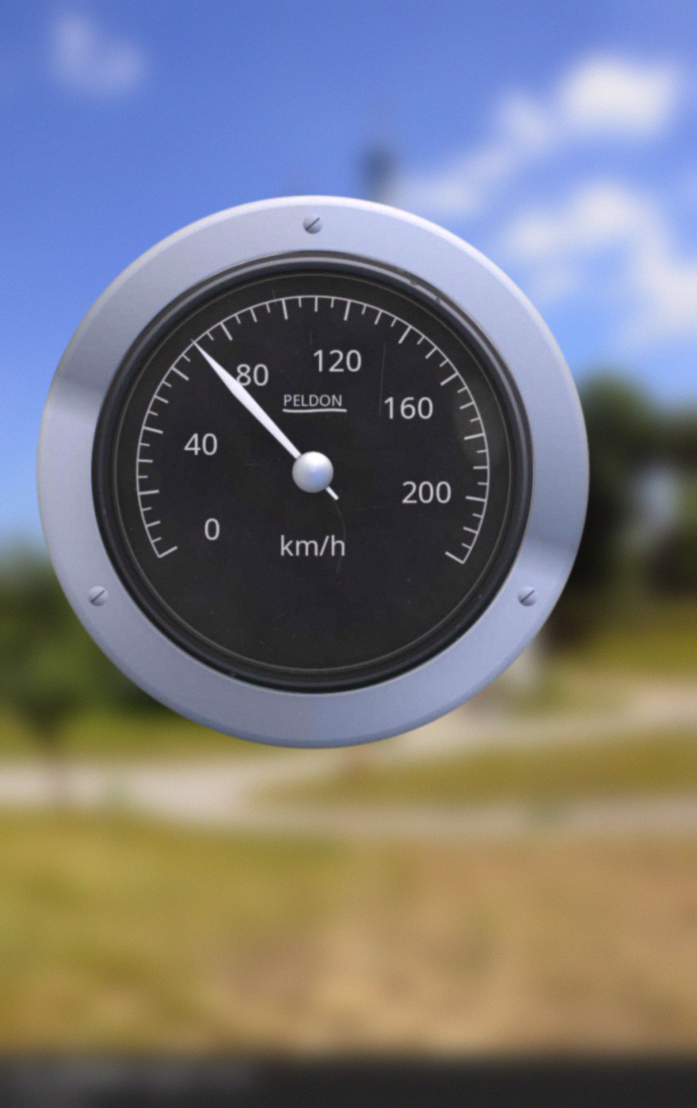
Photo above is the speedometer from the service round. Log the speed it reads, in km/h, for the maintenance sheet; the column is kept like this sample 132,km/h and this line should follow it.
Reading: 70,km/h
